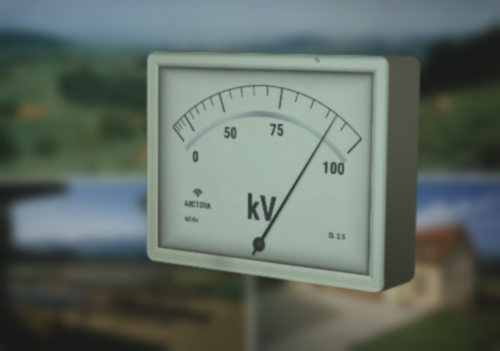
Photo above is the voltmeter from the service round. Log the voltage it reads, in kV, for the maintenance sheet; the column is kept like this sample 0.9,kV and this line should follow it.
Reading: 92.5,kV
